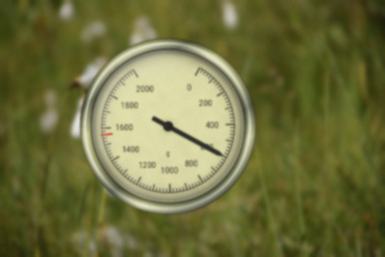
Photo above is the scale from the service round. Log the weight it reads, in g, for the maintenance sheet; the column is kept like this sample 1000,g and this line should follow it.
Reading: 600,g
